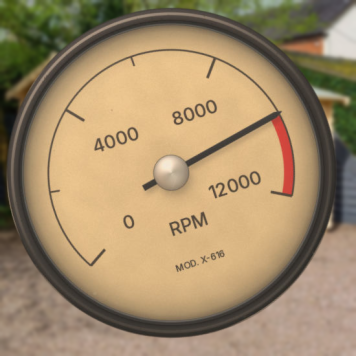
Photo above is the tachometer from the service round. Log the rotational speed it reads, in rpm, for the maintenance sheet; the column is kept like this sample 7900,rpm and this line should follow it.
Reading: 10000,rpm
